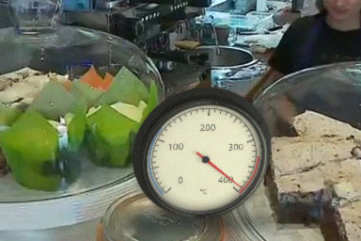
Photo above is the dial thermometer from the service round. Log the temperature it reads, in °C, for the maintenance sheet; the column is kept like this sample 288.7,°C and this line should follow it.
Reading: 390,°C
